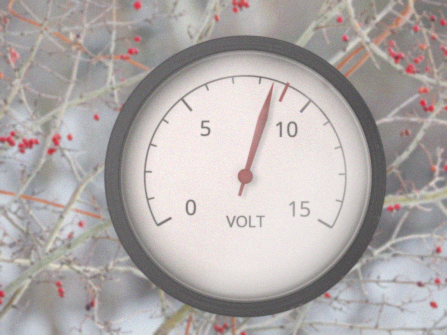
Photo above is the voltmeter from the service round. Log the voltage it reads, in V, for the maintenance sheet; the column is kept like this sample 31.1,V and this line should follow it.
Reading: 8.5,V
